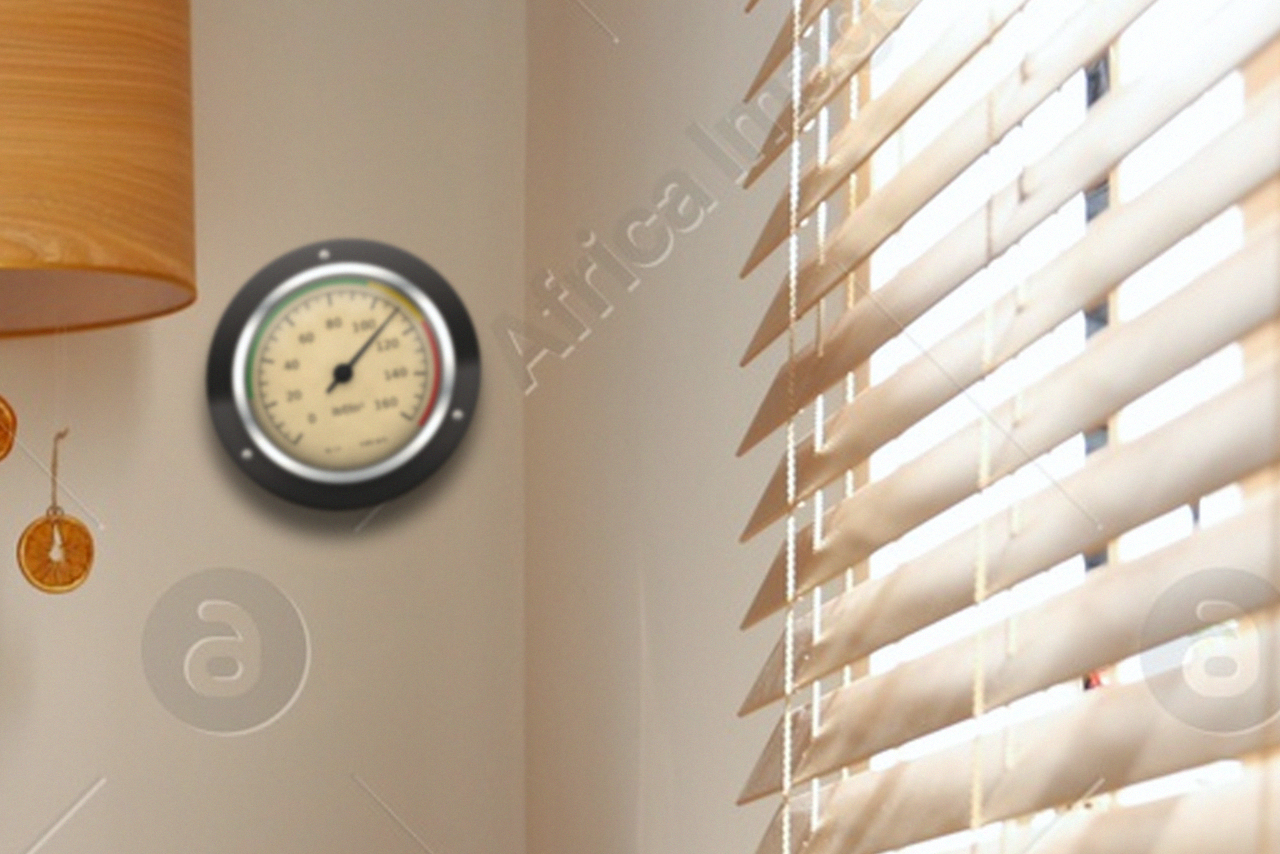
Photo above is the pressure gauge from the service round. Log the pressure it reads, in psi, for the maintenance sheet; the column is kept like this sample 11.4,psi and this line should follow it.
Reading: 110,psi
